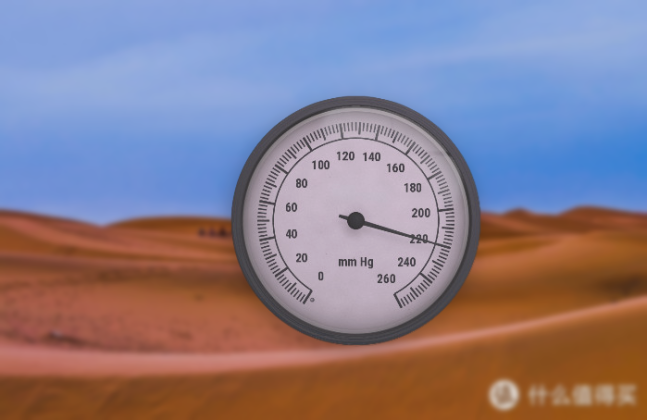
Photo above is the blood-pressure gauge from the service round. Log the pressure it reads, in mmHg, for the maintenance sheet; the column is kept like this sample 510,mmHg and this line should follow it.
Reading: 220,mmHg
